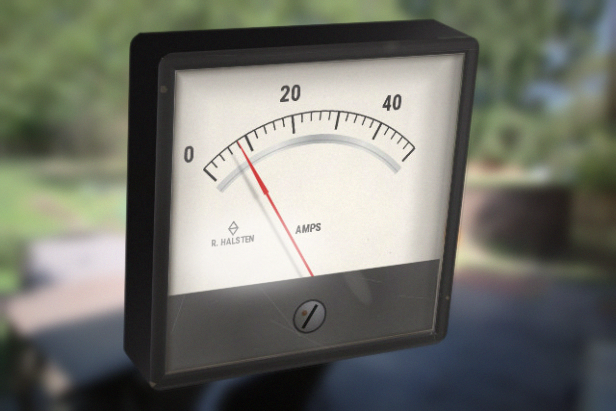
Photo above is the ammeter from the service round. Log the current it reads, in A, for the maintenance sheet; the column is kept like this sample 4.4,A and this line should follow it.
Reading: 8,A
